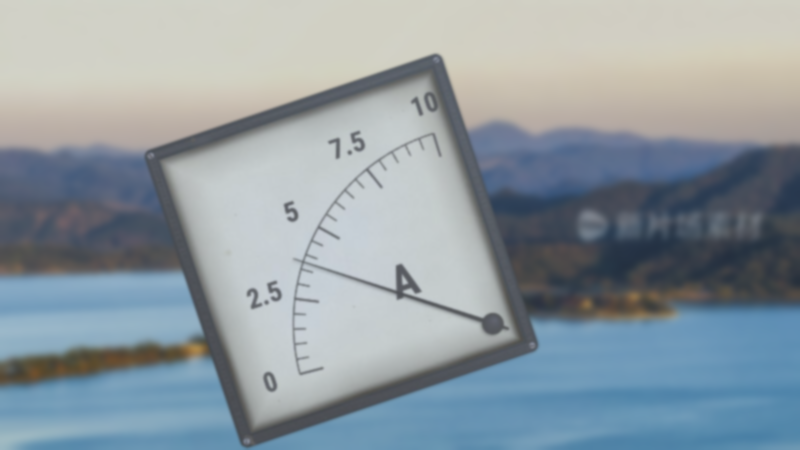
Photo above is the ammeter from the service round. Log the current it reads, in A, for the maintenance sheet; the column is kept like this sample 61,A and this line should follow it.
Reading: 3.75,A
